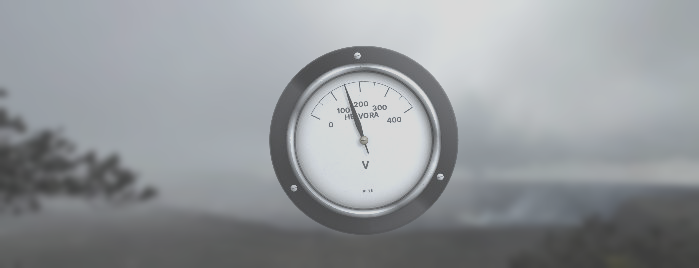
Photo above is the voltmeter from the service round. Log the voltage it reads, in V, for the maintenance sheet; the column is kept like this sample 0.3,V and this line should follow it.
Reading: 150,V
